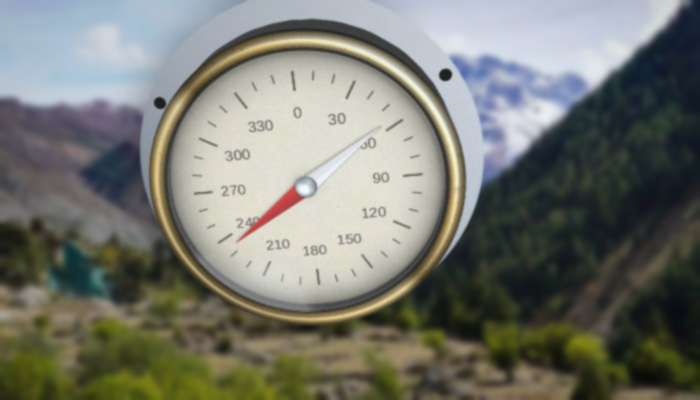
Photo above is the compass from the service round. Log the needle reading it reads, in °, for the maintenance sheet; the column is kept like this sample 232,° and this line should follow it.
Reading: 235,°
